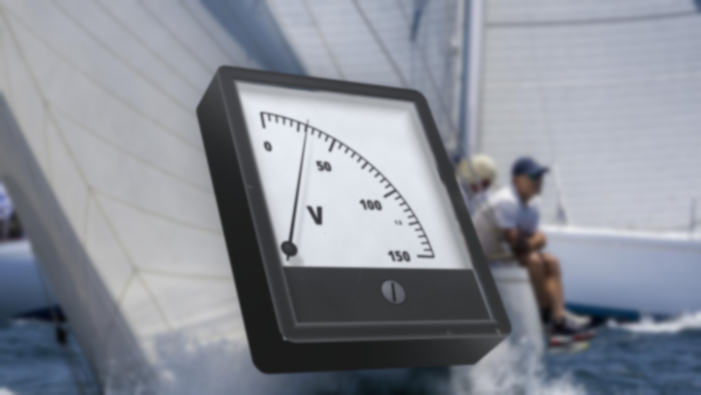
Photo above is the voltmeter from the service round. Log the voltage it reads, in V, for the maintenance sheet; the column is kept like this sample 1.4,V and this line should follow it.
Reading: 30,V
